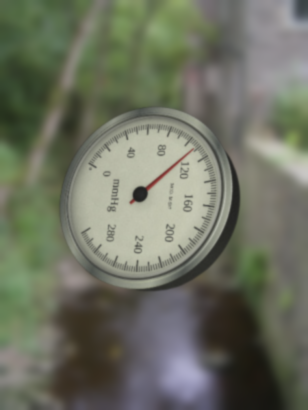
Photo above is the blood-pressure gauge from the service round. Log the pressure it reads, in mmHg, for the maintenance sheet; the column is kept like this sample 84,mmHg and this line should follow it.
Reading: 110,mmHg
